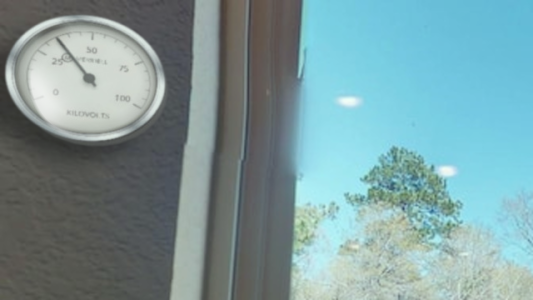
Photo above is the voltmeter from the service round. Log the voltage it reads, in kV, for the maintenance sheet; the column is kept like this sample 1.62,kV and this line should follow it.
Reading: 35,kV
